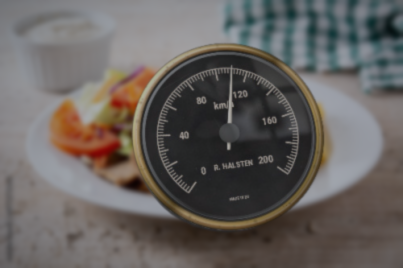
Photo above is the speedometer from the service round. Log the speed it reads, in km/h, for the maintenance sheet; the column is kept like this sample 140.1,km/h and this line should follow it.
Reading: 110,km/h
